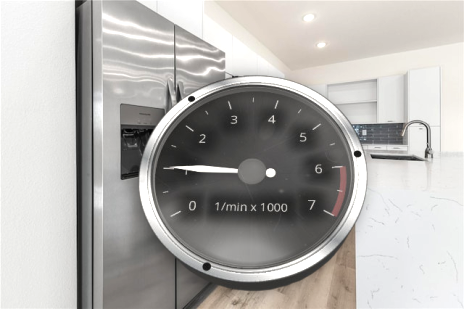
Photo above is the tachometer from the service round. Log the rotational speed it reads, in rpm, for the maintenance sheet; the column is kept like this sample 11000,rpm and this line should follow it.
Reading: 1000,rpm
